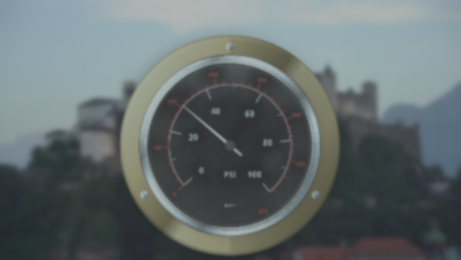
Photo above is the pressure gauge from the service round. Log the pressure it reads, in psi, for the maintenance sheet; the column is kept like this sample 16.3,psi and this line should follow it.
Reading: 30,psi
